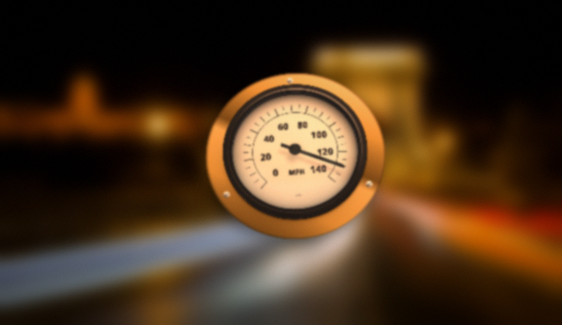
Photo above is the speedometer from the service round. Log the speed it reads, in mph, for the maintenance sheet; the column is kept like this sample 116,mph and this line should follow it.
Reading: 130,mph
